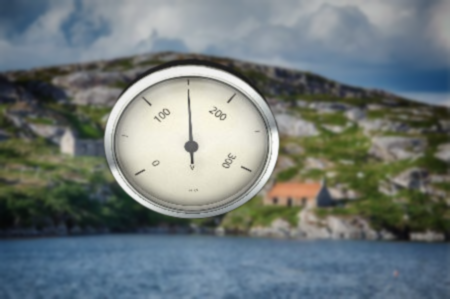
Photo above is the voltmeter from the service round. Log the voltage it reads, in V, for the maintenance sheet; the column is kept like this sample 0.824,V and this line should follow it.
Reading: 150,V
